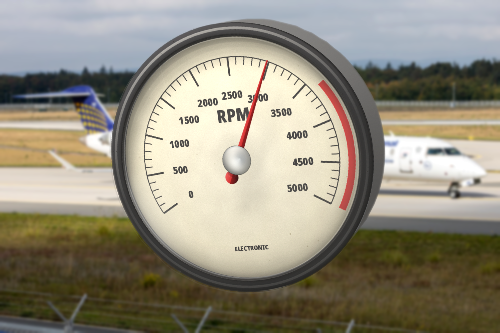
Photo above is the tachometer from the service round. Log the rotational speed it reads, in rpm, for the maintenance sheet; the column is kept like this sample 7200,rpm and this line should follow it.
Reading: 3000,rpm
